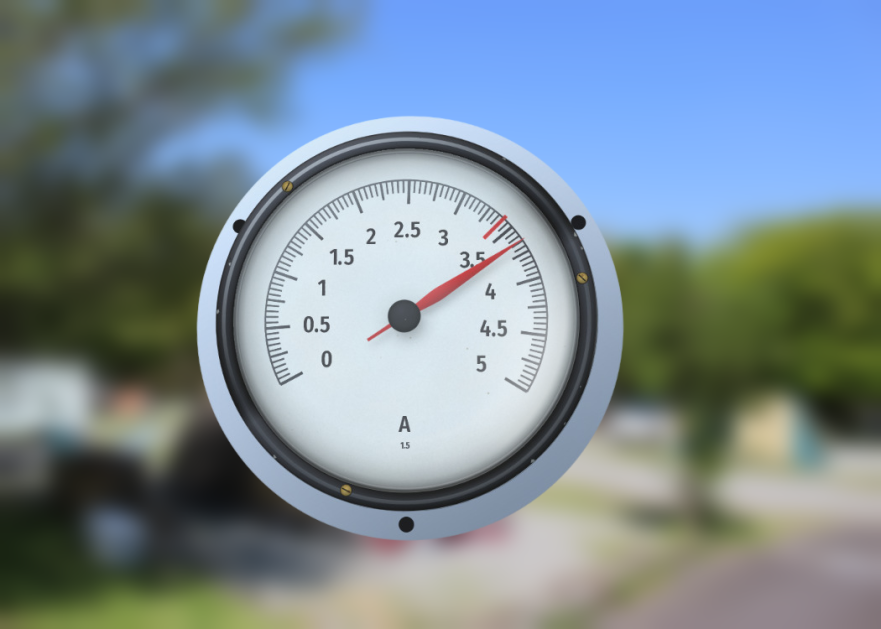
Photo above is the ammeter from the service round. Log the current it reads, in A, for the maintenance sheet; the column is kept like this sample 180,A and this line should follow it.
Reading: 3.65,A
